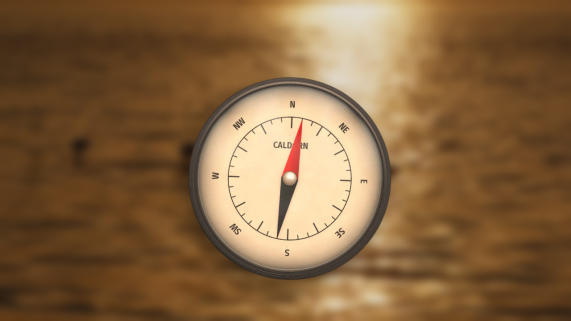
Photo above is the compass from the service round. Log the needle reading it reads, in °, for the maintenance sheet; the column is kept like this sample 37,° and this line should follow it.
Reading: 10,°
